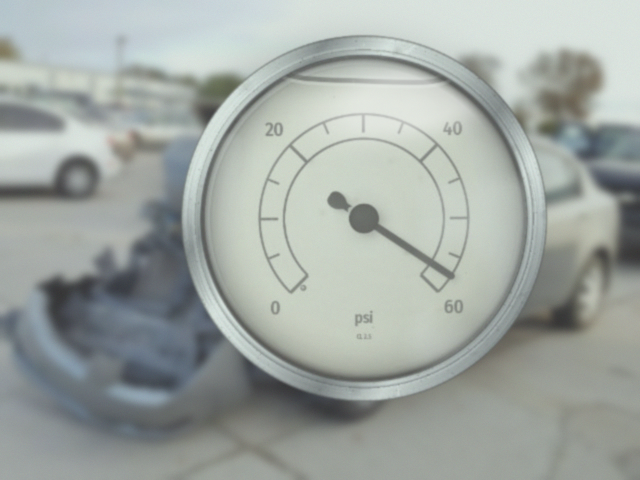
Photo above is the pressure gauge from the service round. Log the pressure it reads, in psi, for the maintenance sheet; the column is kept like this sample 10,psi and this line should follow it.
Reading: 57.5,psi
